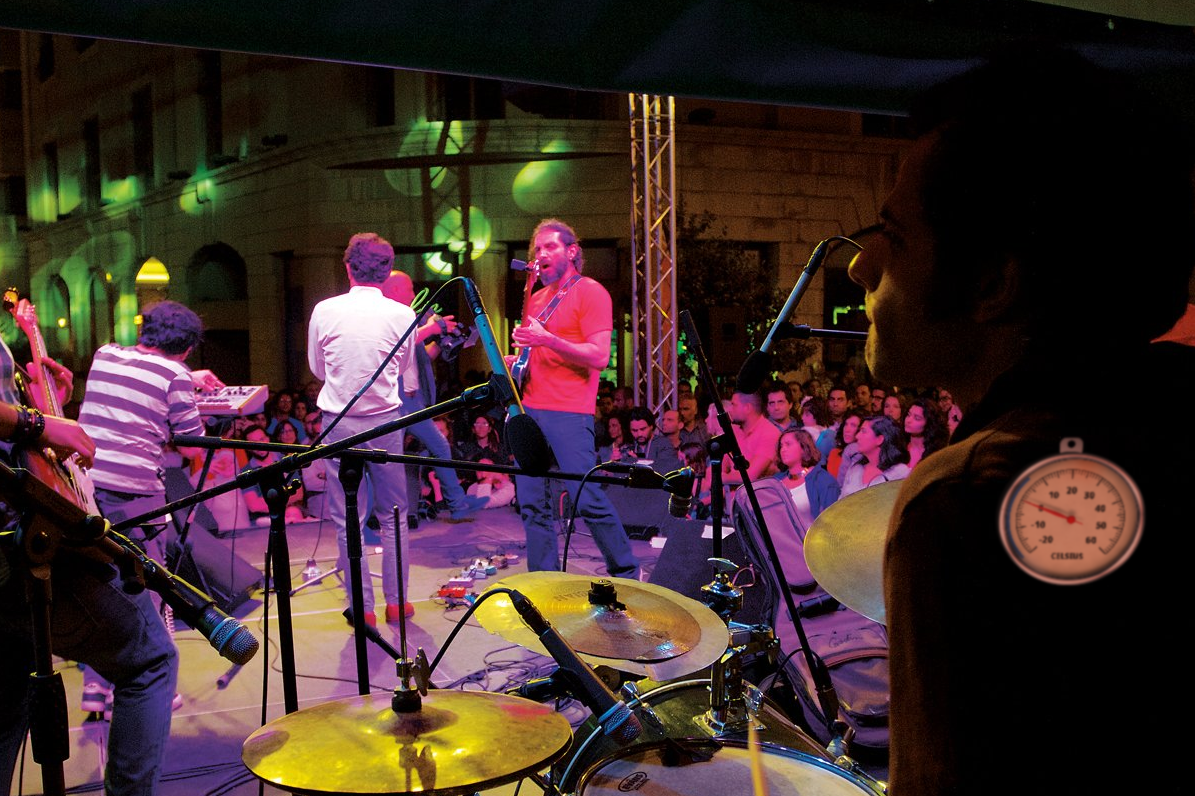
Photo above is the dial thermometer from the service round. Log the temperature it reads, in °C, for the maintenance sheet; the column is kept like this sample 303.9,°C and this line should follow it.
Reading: 0,°C
